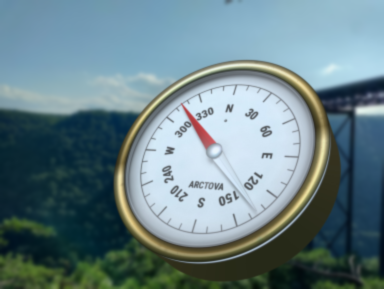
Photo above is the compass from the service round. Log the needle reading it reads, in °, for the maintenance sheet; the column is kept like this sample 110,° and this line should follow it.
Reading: 315,°
